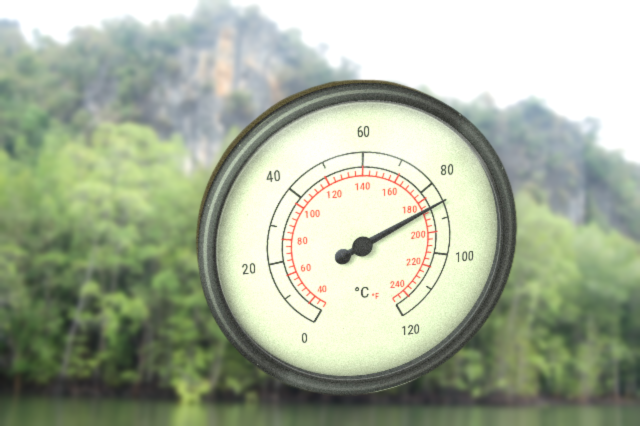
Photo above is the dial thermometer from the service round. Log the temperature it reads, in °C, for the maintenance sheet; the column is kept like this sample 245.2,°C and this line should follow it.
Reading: 85,°C
